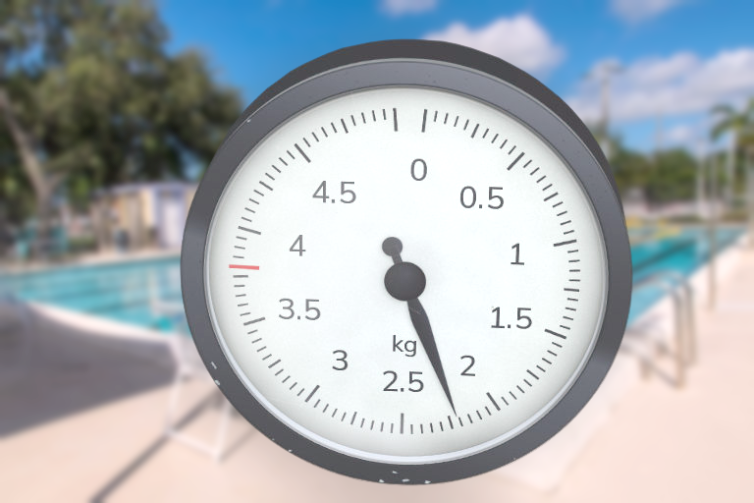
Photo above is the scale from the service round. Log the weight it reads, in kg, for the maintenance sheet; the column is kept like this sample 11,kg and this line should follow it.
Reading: 2.2,kg
